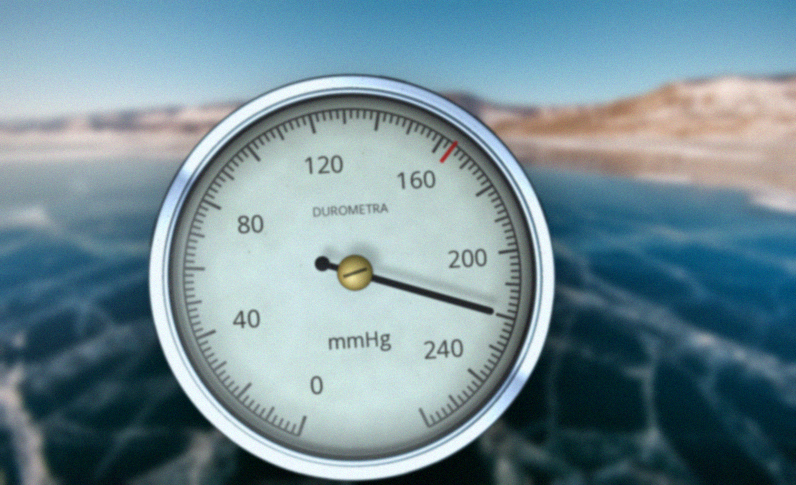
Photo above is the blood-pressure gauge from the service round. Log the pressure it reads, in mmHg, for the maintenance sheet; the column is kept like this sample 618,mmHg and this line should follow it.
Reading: 220,mmHg
